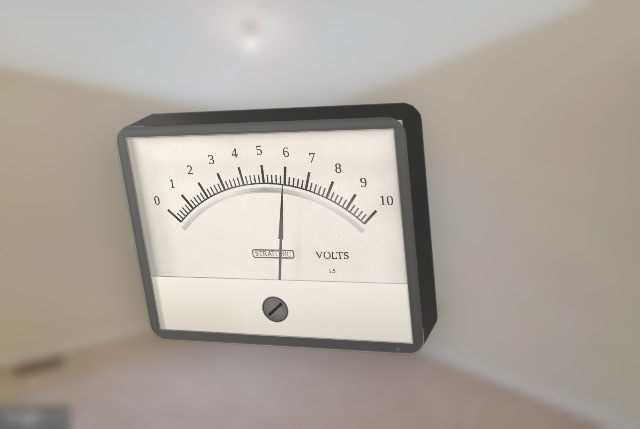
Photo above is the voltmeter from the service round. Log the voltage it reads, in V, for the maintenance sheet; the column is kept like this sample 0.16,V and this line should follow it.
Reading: 6,V
